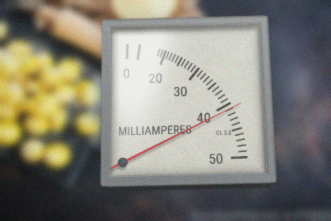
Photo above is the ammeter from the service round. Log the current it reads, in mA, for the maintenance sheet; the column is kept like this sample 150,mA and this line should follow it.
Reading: 41,mA
